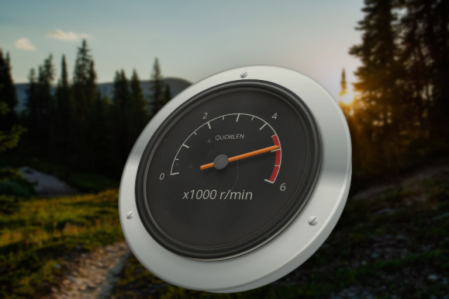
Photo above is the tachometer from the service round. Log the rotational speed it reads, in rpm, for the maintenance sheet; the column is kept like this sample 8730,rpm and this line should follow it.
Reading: 5000,rpm
